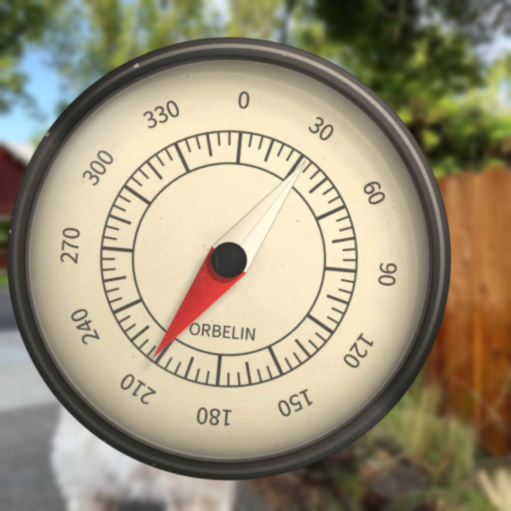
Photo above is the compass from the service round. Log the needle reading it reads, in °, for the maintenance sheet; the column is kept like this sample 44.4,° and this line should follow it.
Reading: 212.5,°
